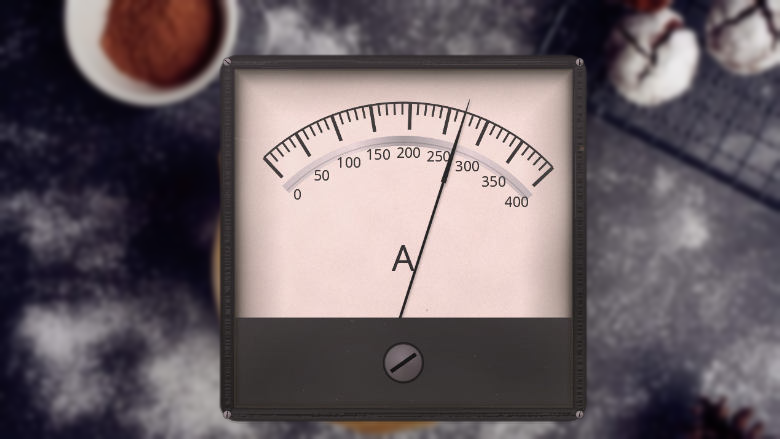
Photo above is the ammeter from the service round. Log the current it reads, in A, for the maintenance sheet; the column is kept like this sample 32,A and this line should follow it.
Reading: 270,A
